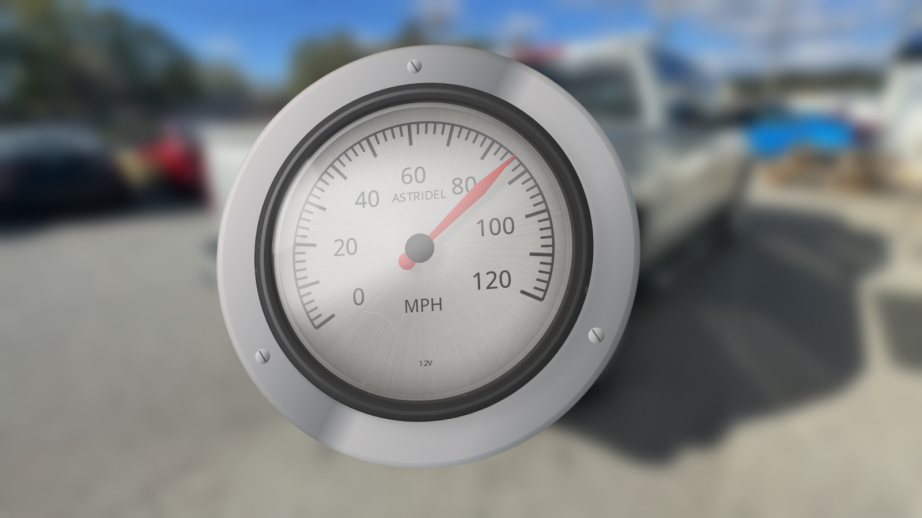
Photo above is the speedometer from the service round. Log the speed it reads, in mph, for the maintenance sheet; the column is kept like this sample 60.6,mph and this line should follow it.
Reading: 86,mph
